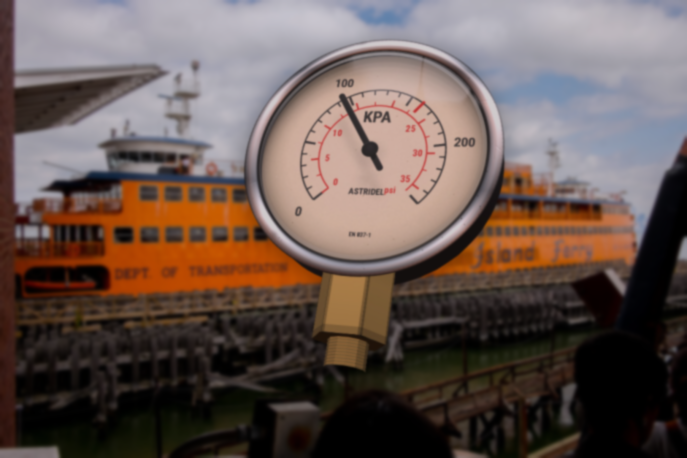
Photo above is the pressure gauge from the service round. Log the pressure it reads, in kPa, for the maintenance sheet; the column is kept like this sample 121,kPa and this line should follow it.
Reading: 95,kPa
